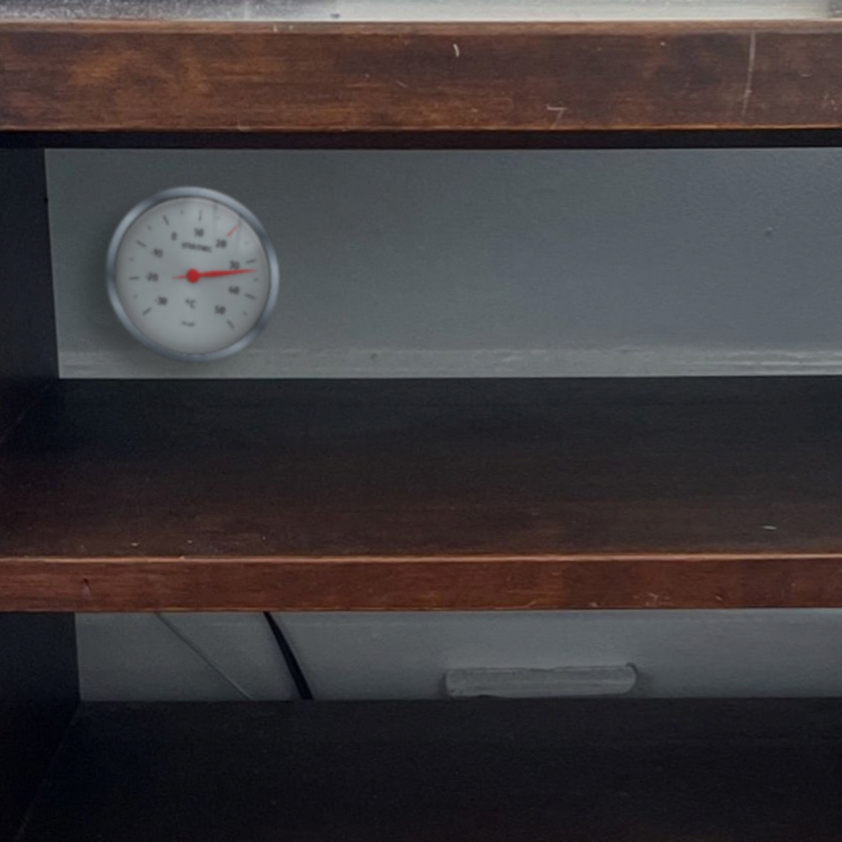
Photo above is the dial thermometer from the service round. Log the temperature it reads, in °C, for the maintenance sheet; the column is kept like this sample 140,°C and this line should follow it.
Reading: 32.5,°C
